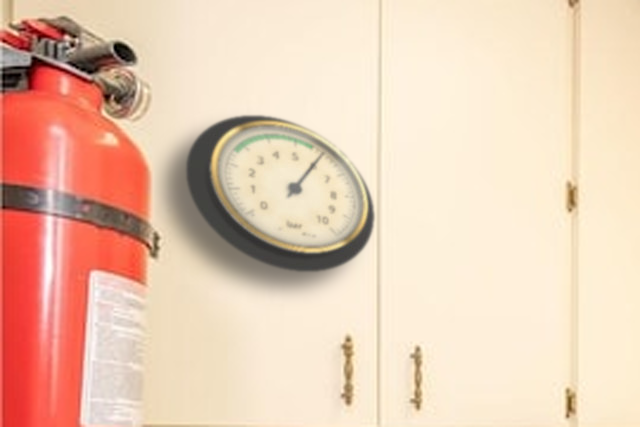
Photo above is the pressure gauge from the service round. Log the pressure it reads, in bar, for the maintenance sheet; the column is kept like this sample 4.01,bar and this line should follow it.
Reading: 6,bar
